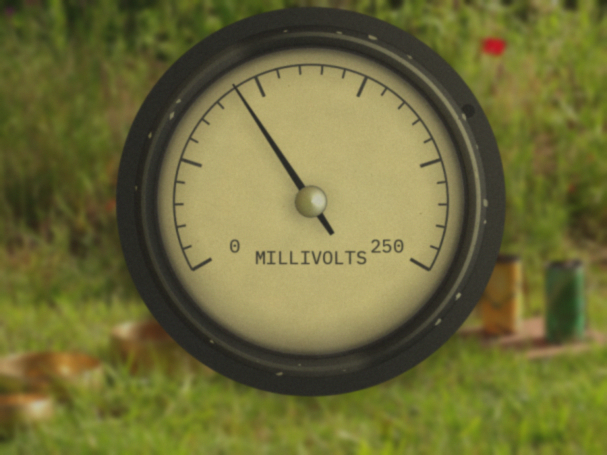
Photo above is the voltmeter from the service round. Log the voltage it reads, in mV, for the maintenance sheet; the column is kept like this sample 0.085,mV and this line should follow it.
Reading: 90,mV
